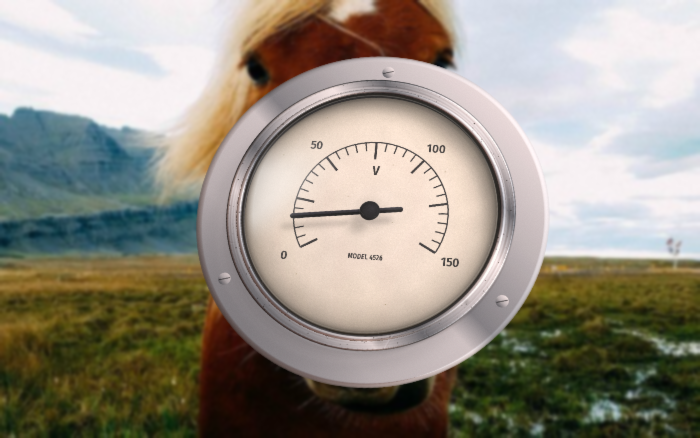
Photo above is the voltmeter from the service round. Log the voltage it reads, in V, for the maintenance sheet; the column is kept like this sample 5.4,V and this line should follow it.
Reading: 15,V
